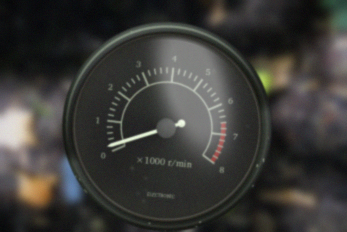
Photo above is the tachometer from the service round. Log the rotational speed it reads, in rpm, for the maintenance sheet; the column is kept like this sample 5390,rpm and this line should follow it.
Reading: 200,rpm
